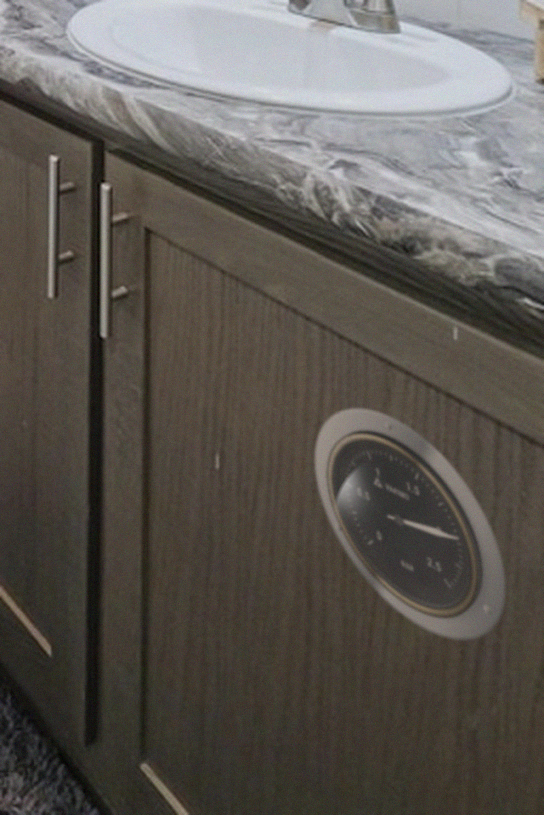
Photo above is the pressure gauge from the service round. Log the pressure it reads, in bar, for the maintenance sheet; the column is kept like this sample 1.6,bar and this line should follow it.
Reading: 2,bar
